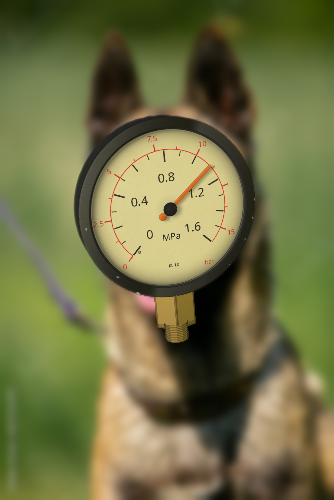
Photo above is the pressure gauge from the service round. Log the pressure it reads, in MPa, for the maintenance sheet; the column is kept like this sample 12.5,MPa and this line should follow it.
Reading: 1.1,MPa
